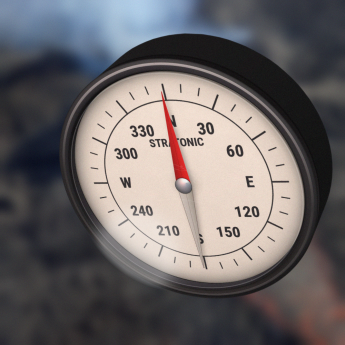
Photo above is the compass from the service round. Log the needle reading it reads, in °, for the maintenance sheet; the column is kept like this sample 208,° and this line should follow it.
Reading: 0,°
